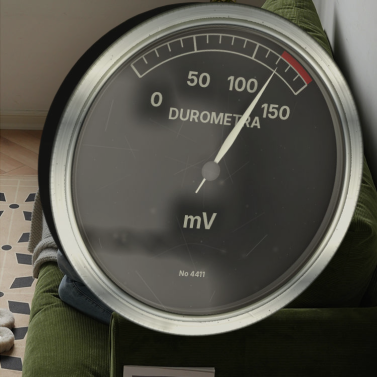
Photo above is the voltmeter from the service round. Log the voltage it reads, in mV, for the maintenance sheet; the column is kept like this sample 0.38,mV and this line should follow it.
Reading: 120,mV
